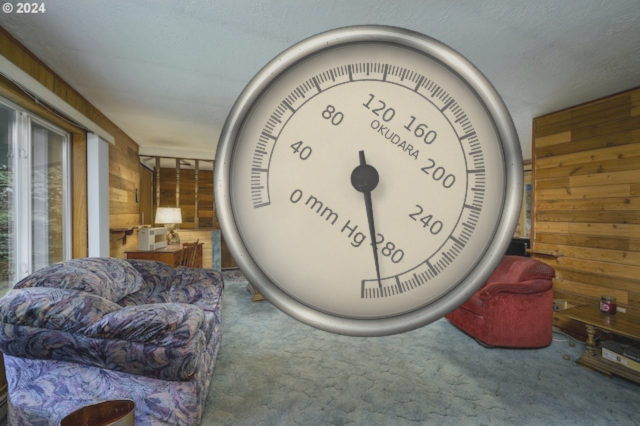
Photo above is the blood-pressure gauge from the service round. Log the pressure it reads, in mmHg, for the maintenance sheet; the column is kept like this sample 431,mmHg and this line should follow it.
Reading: 290,mmHg
